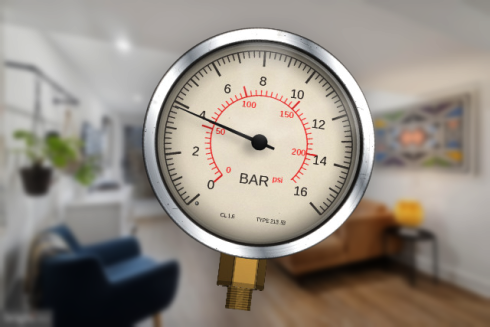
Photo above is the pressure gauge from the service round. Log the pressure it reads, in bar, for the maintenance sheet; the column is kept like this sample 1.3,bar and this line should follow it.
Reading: 3.8,bar
